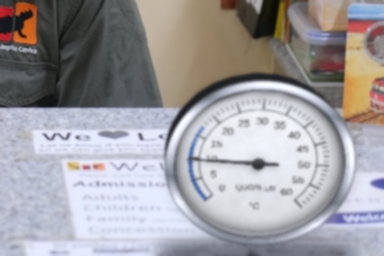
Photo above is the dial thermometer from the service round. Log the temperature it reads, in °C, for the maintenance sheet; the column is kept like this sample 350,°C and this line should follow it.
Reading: 10,°C
